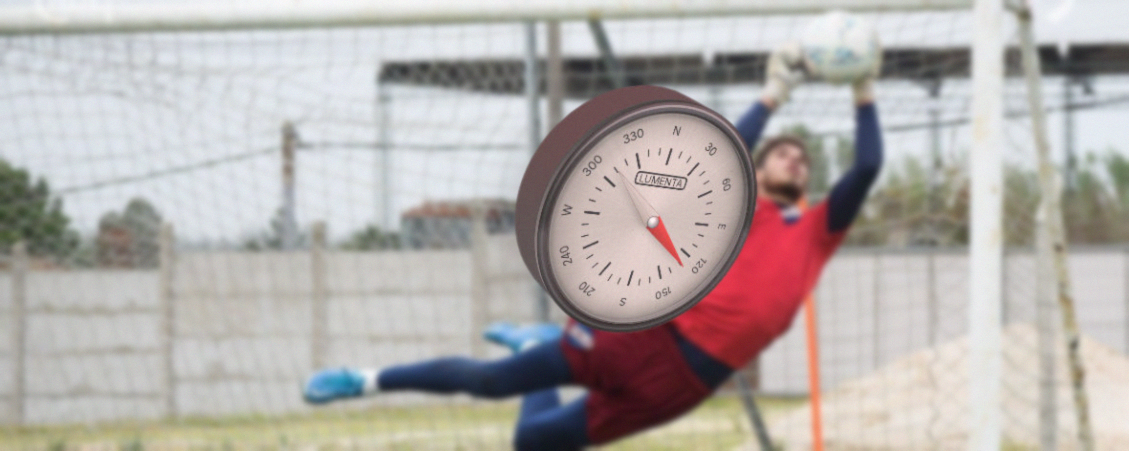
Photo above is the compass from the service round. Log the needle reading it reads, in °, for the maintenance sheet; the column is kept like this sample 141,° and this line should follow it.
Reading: 130,°
